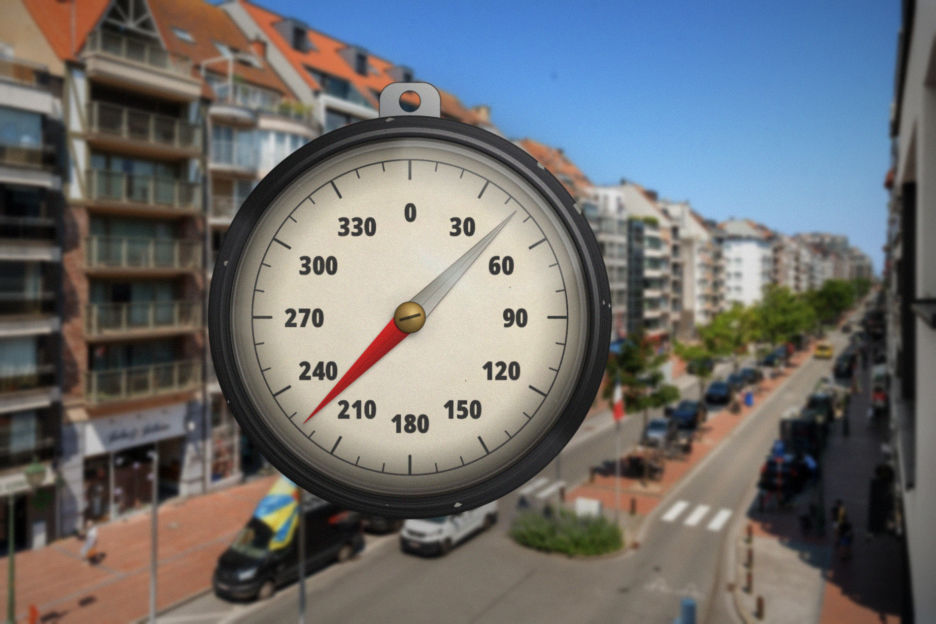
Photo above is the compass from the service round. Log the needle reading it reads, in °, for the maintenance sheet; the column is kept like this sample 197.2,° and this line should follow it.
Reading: 225,°
